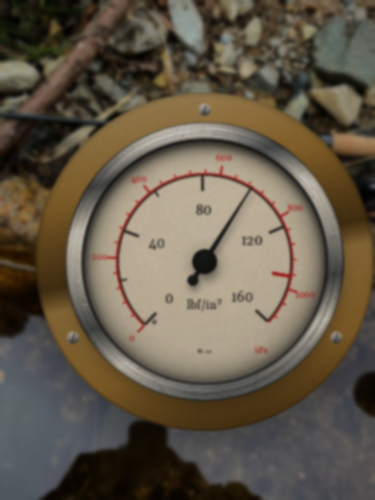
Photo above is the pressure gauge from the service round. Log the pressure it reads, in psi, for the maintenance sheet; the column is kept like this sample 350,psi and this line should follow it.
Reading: 100,psi
